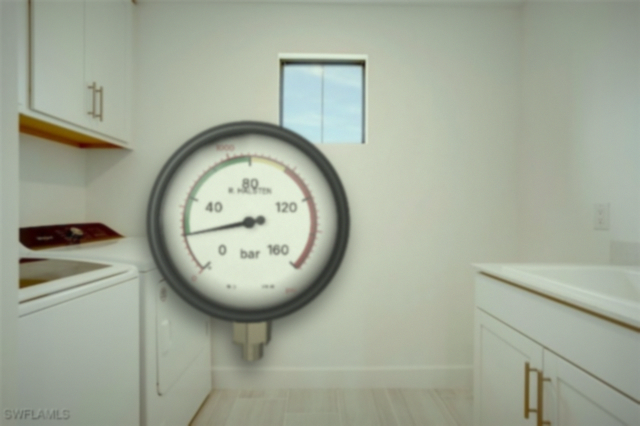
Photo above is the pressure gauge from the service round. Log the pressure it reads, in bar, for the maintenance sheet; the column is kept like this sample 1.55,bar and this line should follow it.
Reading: 20,bar
